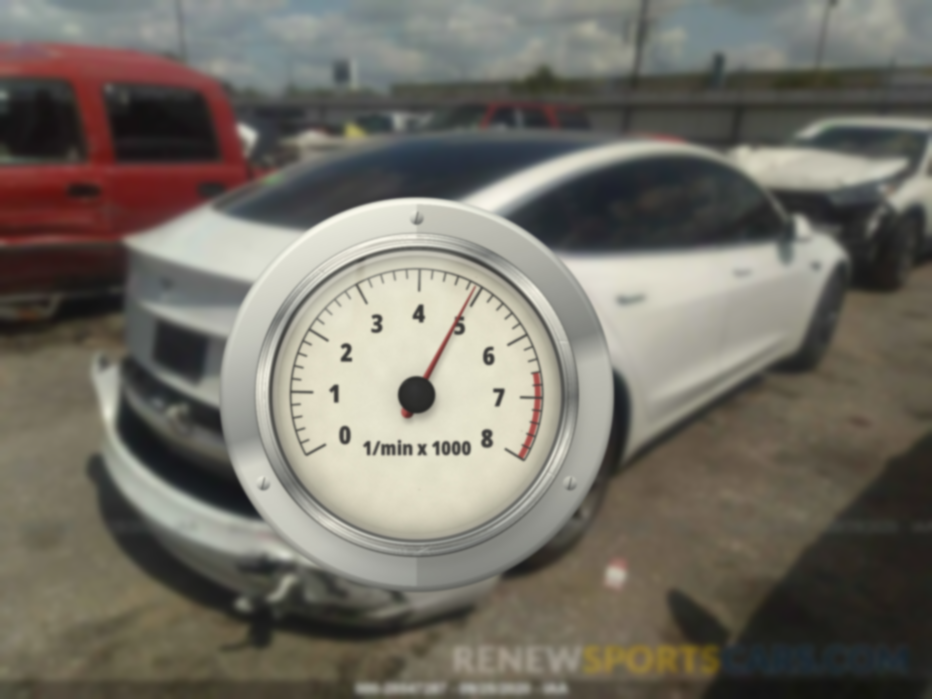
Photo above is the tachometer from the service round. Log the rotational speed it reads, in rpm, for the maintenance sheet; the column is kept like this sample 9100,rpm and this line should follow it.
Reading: 4900,rpm
